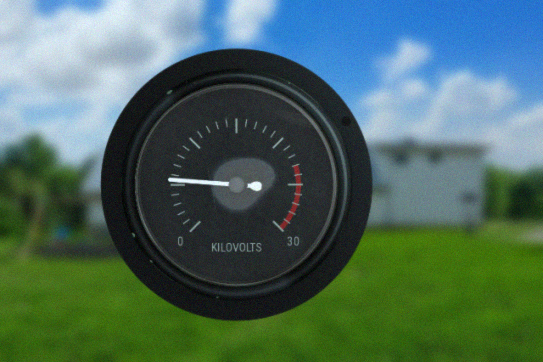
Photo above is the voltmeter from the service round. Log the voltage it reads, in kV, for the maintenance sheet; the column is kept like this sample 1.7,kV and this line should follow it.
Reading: 5.5,kV
